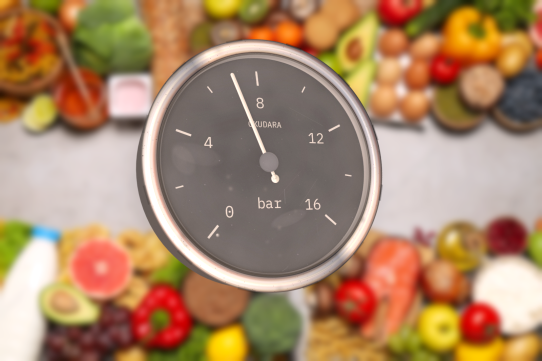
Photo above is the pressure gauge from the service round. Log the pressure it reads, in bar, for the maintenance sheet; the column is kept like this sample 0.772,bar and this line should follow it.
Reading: 7,bar
